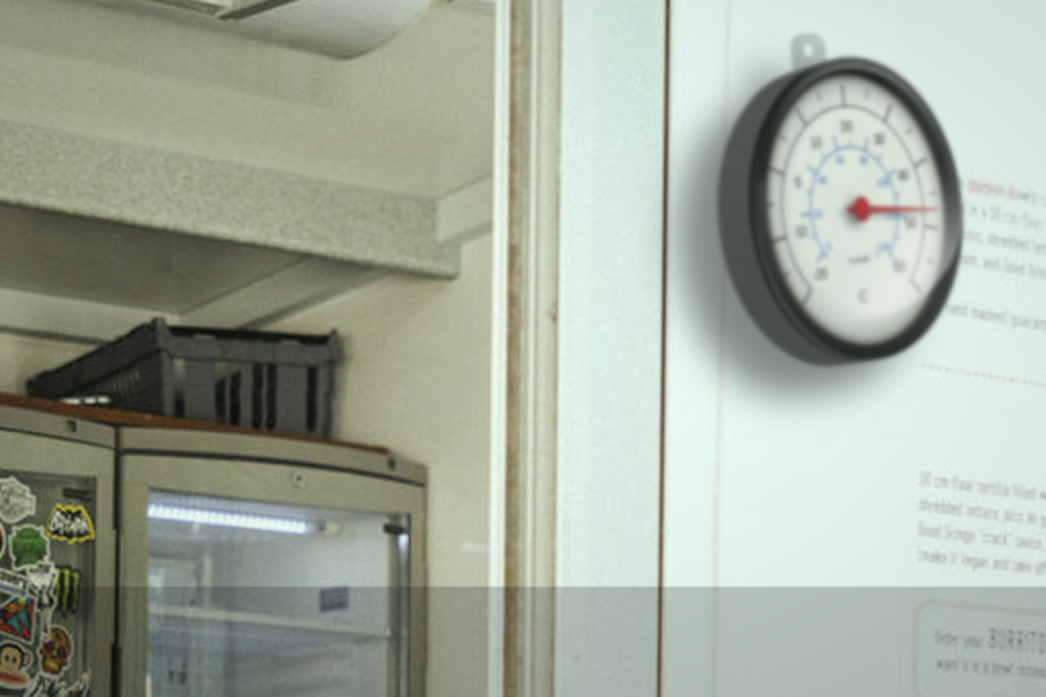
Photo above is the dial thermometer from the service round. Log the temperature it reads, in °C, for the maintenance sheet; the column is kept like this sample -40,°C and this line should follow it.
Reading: 47.5,°C
